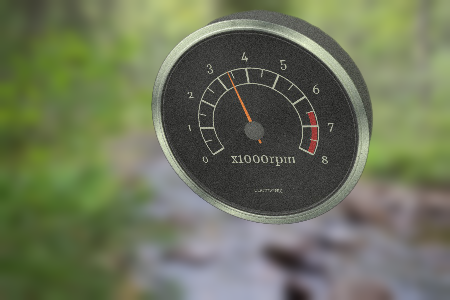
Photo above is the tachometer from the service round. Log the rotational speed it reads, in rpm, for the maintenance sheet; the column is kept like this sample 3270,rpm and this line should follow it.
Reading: 3500,rpm
